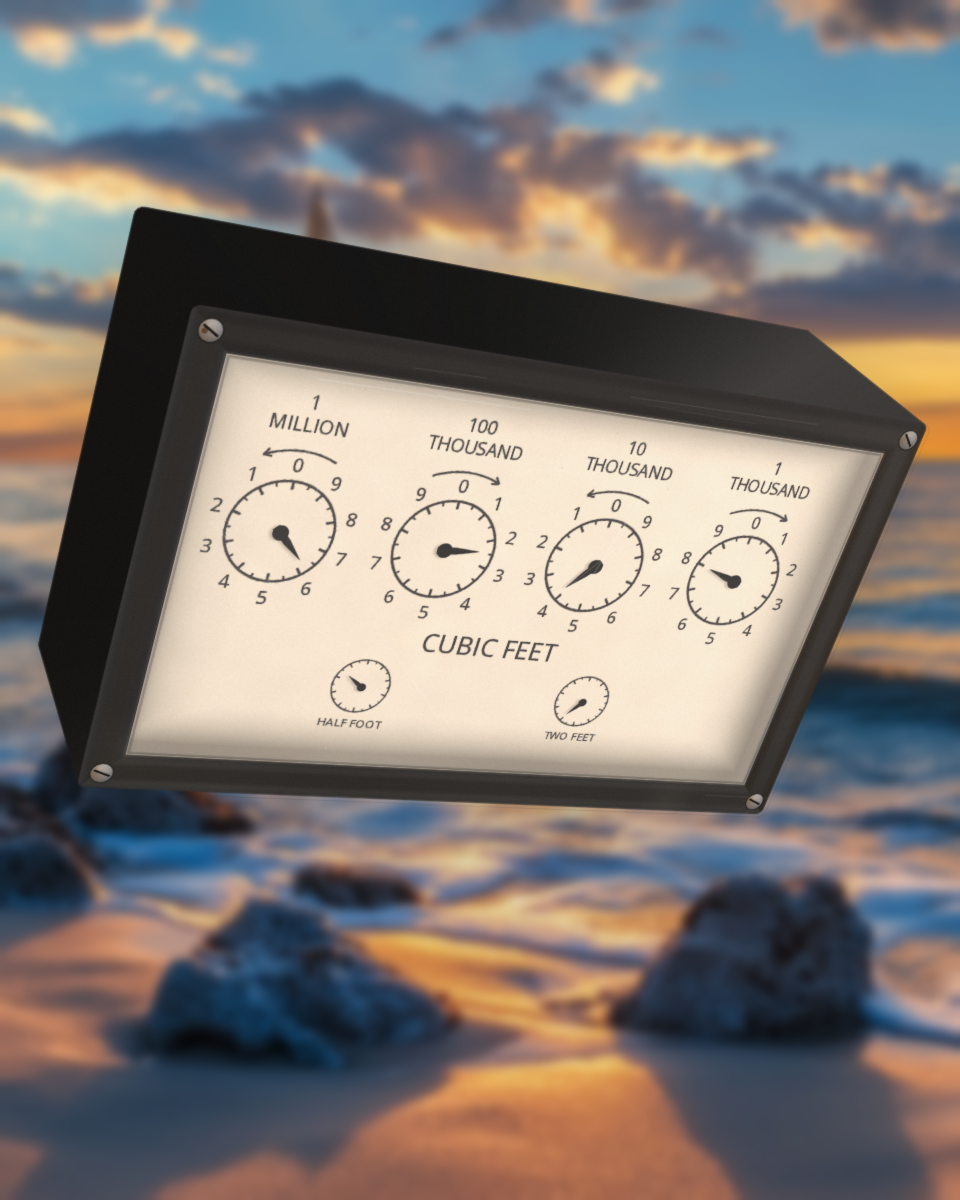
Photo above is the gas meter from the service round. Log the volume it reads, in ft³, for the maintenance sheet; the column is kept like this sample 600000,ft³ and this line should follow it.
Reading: 623800,ft³
